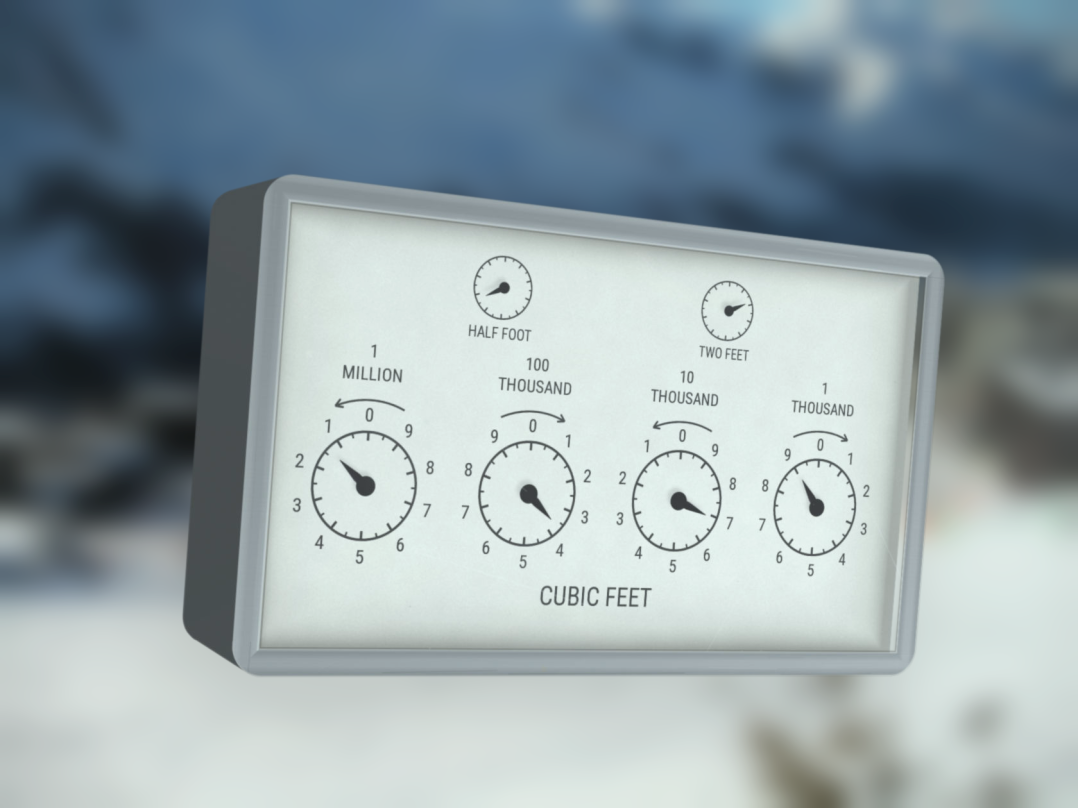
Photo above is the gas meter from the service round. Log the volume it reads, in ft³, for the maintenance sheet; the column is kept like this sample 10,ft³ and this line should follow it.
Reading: 136900,ft³
